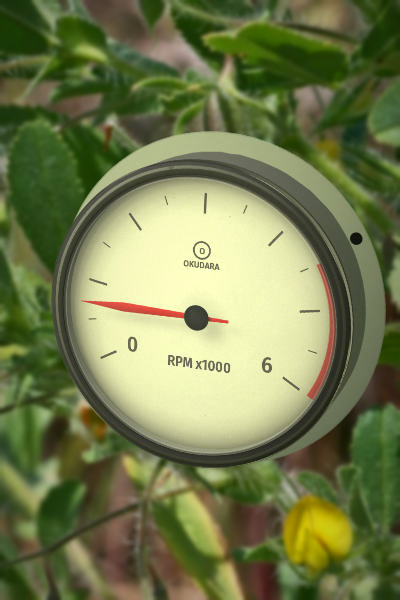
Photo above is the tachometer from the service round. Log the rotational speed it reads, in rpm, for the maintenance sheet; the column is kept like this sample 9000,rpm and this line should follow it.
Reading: 750,rpm
